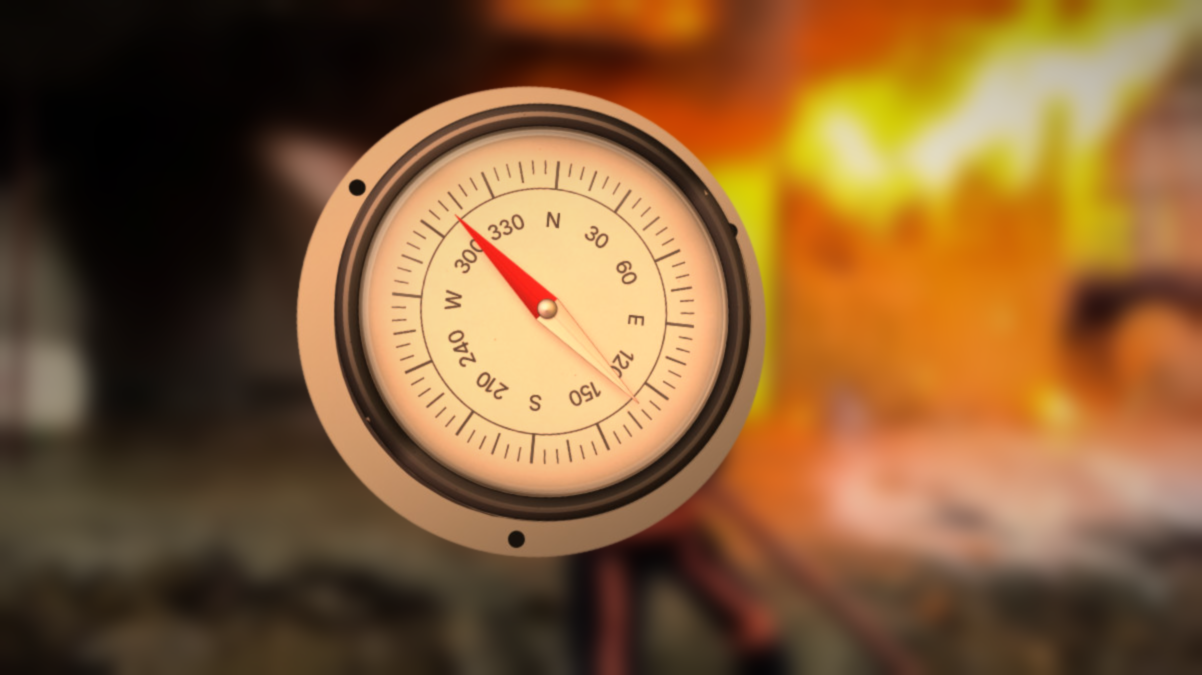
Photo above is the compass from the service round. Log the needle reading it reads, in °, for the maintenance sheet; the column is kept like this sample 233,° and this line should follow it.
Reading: 310,°
